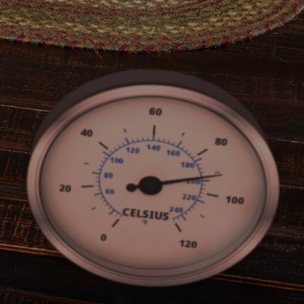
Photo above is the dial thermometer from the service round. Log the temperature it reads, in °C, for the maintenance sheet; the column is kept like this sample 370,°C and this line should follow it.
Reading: 90,°C
